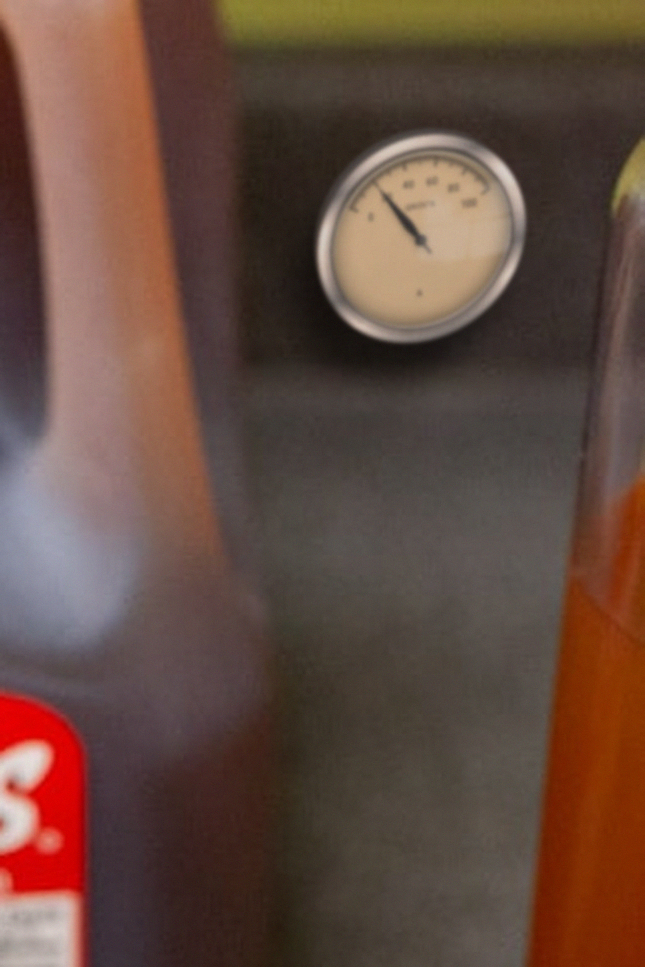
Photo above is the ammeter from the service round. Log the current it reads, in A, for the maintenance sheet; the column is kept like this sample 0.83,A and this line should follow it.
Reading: 20,A
